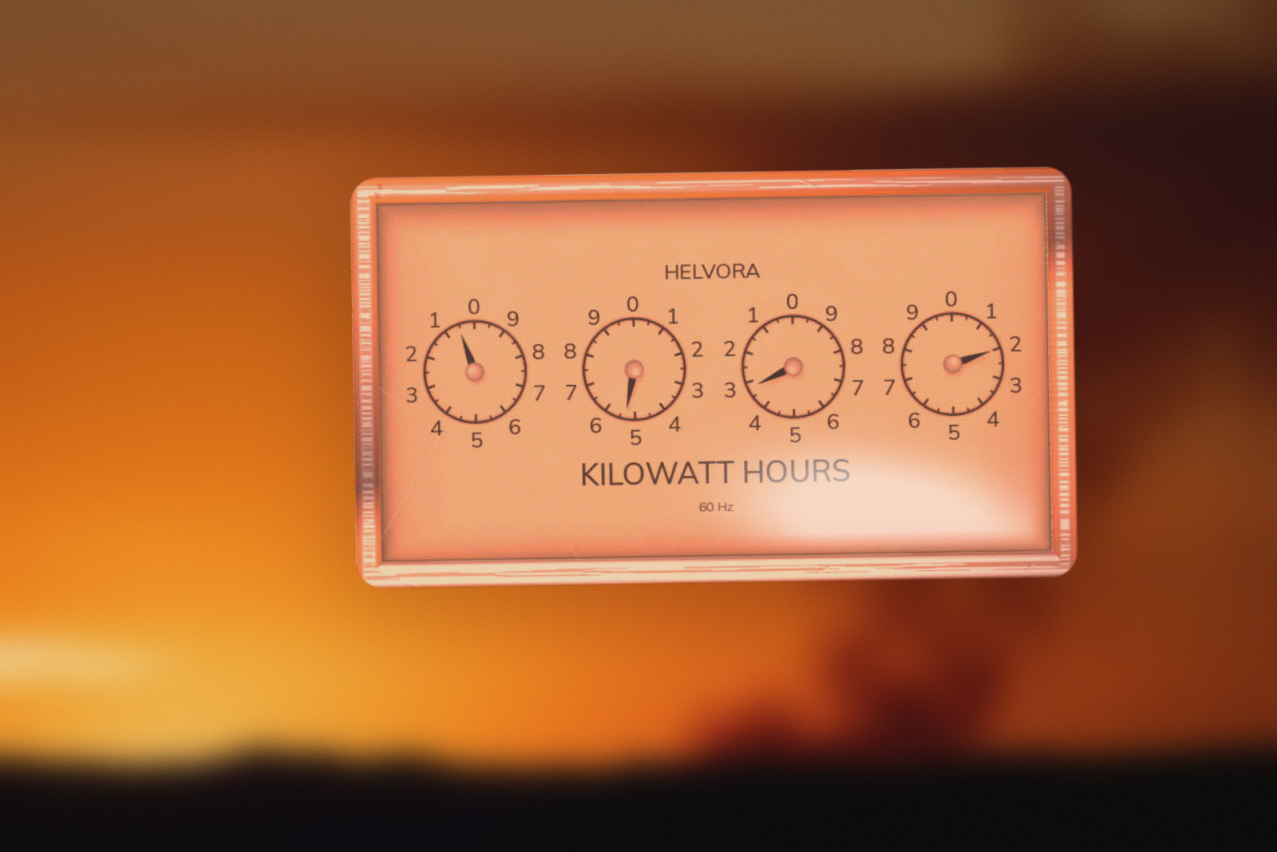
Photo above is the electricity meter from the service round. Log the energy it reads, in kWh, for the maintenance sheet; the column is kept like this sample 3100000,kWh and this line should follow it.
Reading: 532,kWh
